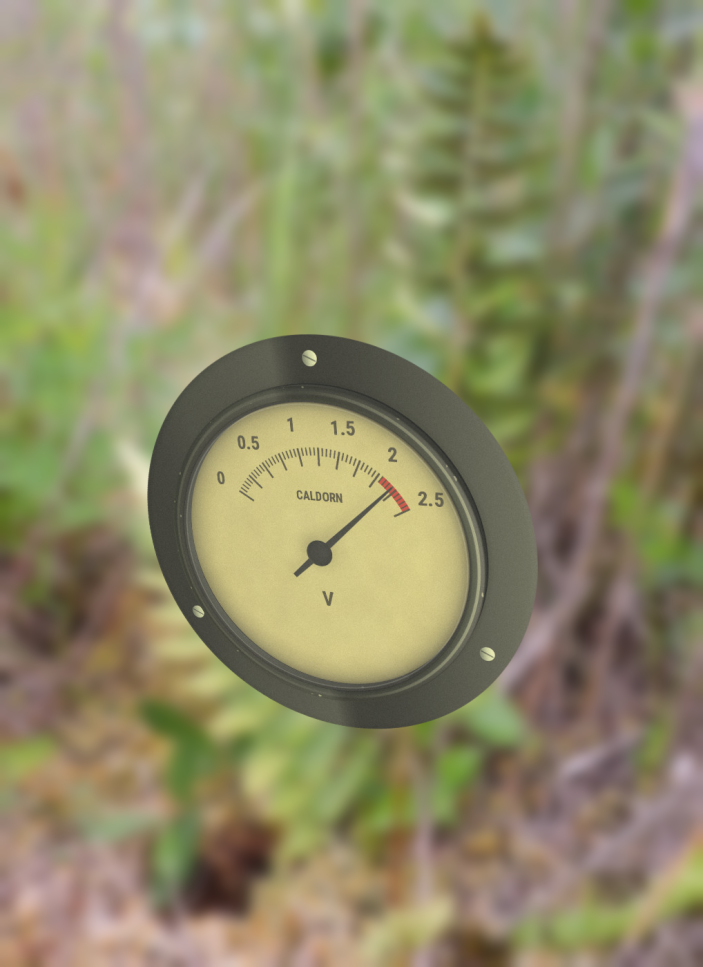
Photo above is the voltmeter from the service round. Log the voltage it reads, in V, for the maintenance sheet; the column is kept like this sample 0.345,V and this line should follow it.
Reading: 2.2,V
